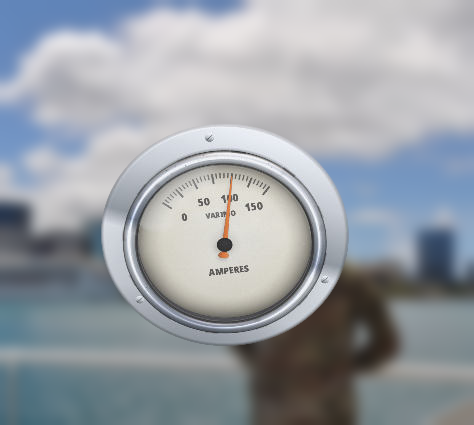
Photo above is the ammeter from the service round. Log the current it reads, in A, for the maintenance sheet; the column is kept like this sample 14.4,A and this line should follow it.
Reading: 100,A
